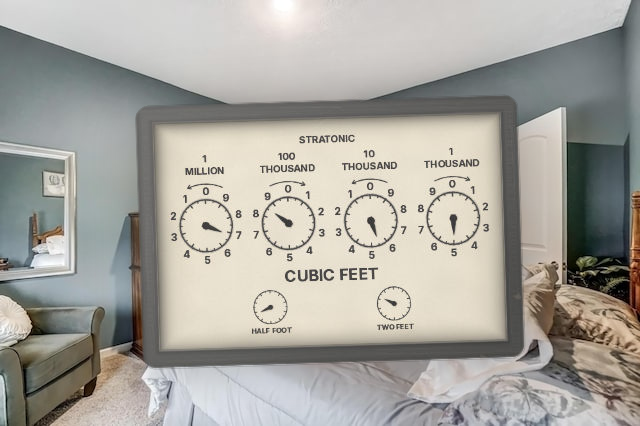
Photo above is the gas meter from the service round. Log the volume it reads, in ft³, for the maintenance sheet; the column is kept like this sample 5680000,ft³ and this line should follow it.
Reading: 685500,ft³
